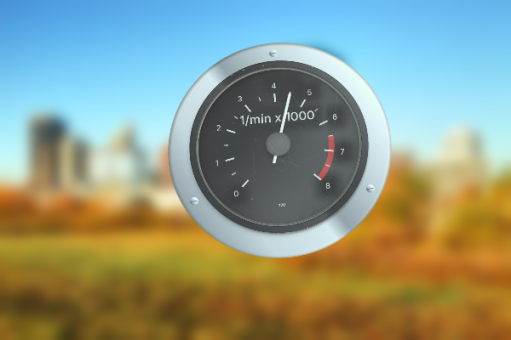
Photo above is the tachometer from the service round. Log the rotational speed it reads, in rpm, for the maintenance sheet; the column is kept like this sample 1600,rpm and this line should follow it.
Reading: 4500,rpm
